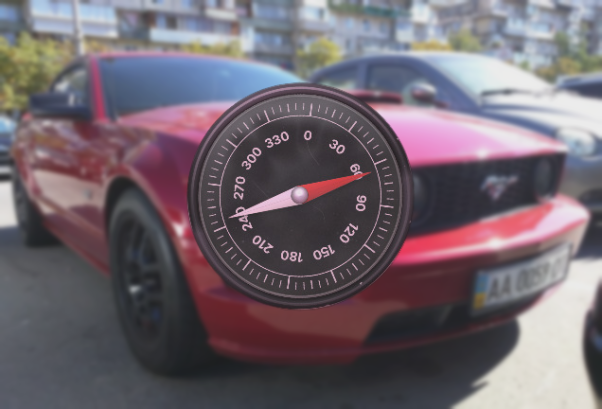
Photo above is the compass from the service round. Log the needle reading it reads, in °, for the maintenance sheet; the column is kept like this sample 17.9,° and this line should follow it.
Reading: 65,°
